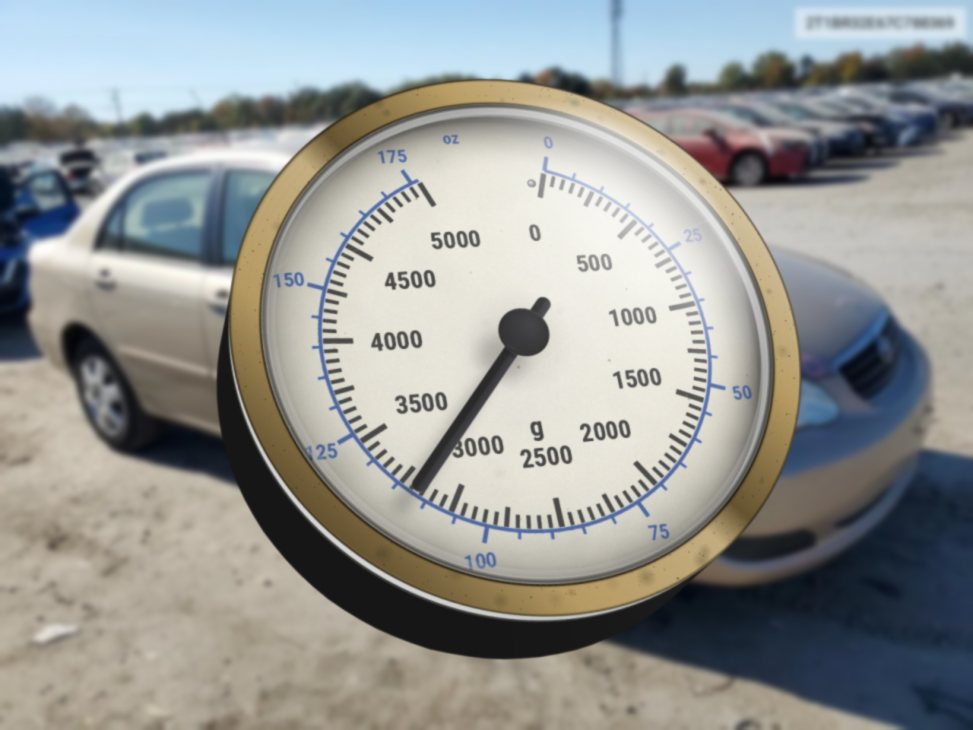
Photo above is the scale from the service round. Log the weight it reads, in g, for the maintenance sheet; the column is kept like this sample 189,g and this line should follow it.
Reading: 3175,g
